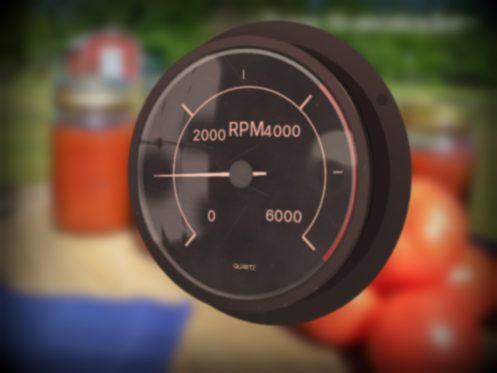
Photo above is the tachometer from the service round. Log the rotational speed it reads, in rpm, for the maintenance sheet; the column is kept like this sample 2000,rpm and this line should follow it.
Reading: 1000,rpm
